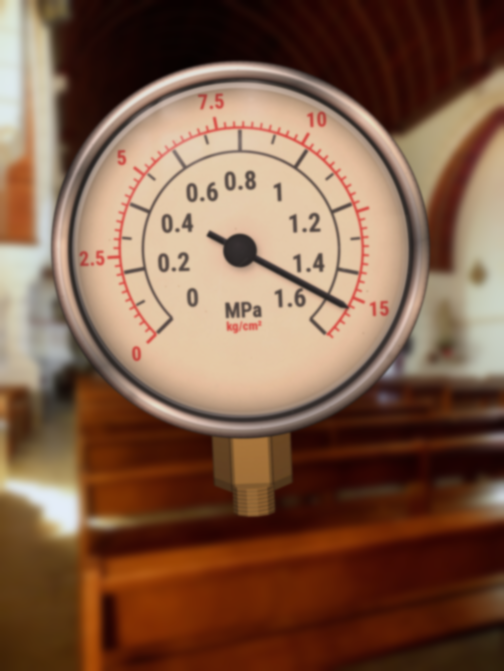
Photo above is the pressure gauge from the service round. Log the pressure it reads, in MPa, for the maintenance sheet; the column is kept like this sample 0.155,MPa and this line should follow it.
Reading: 1.5,MPa
